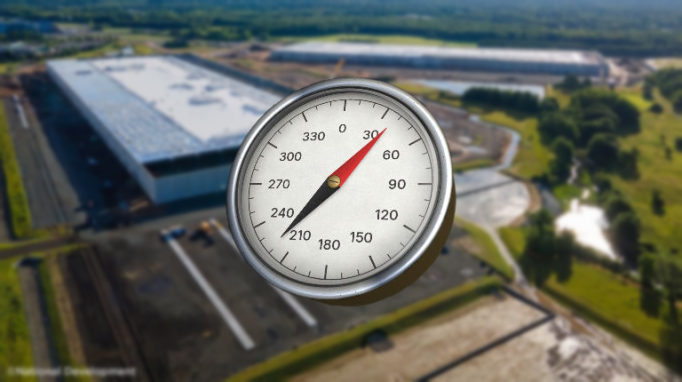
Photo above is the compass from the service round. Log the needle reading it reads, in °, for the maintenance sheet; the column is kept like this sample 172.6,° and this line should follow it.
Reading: 40,°
